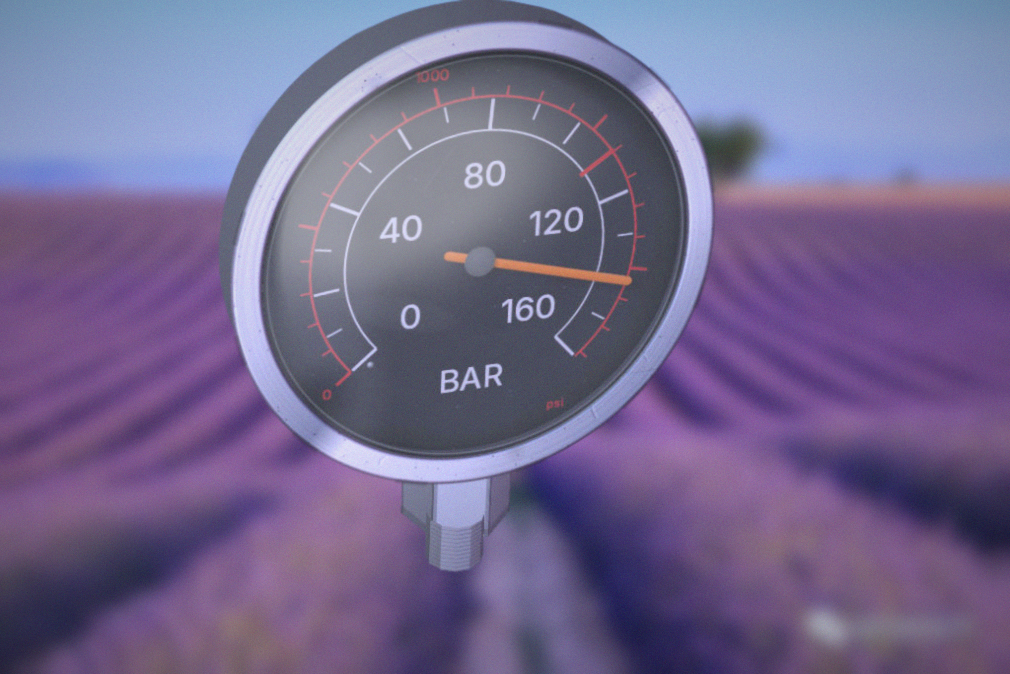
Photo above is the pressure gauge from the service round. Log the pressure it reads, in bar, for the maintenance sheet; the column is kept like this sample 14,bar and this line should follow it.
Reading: 140,bar
